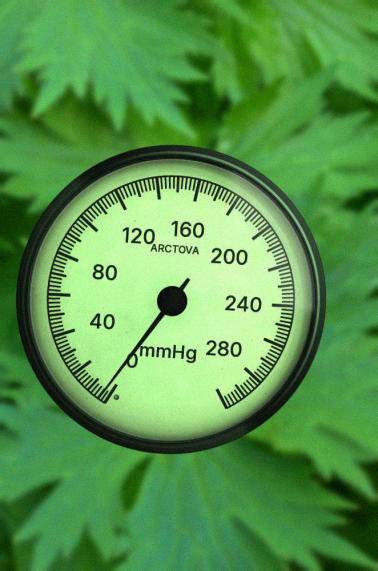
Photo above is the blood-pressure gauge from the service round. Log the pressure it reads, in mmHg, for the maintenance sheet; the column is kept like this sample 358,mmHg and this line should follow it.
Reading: 4,mmHg
